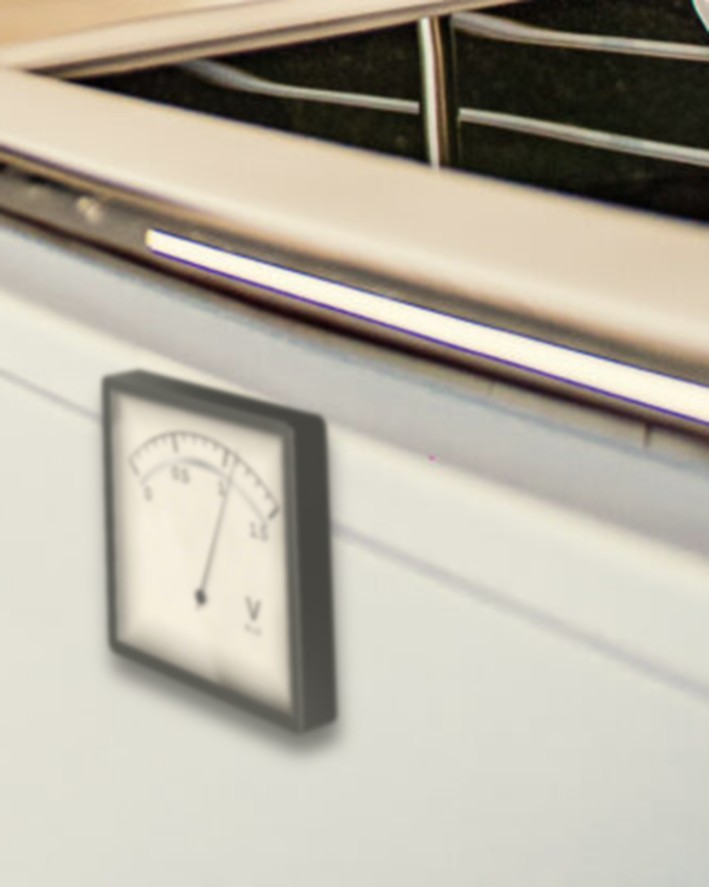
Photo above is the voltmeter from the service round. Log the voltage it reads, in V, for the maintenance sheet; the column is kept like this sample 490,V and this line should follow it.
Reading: 1.1,V
